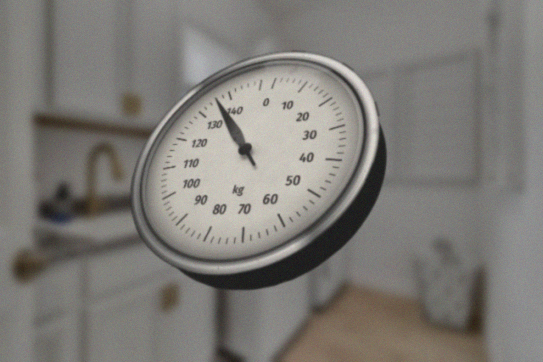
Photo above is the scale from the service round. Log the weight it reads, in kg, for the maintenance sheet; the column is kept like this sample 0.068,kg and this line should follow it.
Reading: 136,kg
